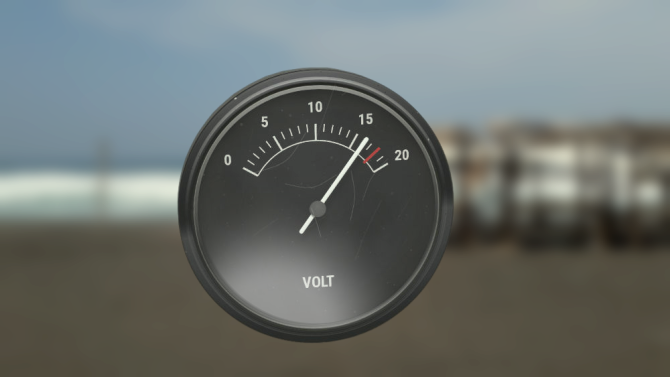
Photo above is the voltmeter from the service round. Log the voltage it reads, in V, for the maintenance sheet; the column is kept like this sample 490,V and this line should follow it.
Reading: 16,V
